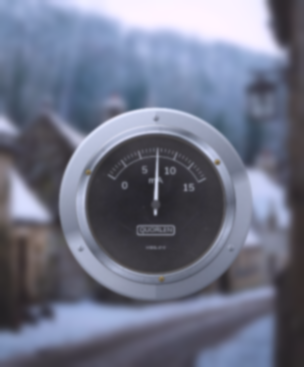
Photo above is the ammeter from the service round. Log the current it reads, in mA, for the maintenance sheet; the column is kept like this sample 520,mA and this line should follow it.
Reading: 7.5,mA
